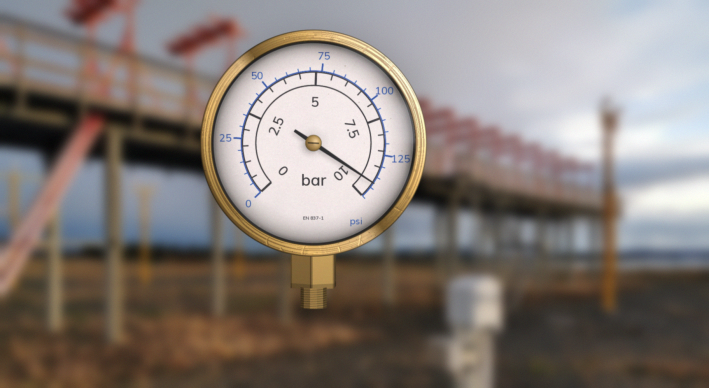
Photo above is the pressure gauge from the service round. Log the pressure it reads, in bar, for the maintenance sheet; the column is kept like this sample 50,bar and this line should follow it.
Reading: 9.5,bar
